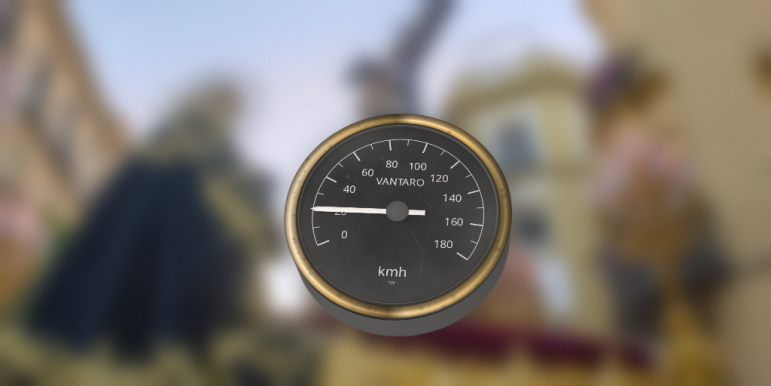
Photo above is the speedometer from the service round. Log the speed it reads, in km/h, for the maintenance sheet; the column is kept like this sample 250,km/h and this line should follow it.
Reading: 20,km/h
